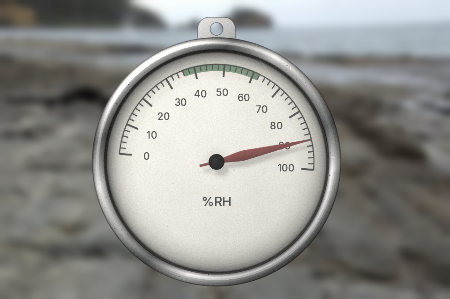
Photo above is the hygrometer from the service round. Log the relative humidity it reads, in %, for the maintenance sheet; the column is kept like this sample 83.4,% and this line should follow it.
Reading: 90,%
